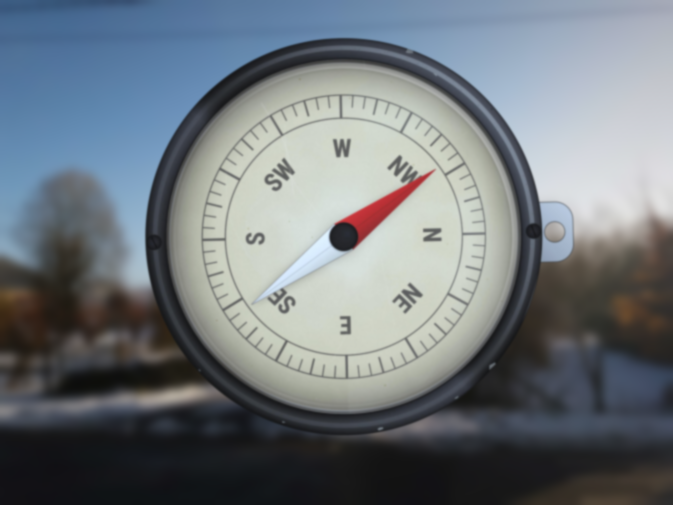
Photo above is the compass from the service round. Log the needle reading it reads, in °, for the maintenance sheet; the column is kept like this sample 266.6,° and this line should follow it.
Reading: 325,°
